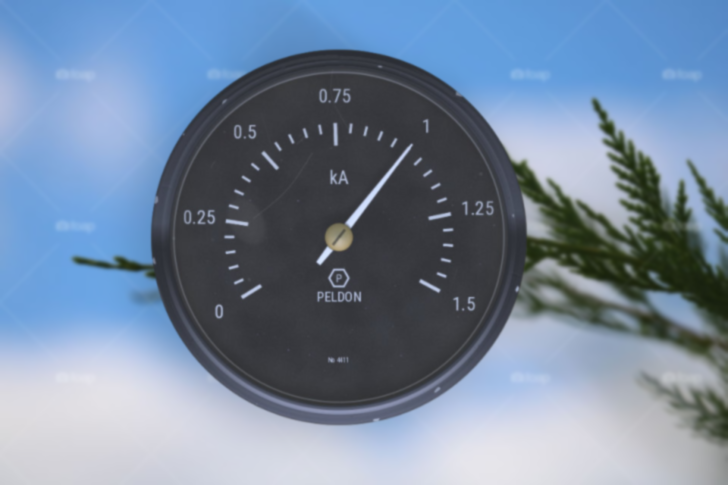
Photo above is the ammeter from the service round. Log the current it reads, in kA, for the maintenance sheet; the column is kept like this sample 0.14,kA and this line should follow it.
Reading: 1,kA
